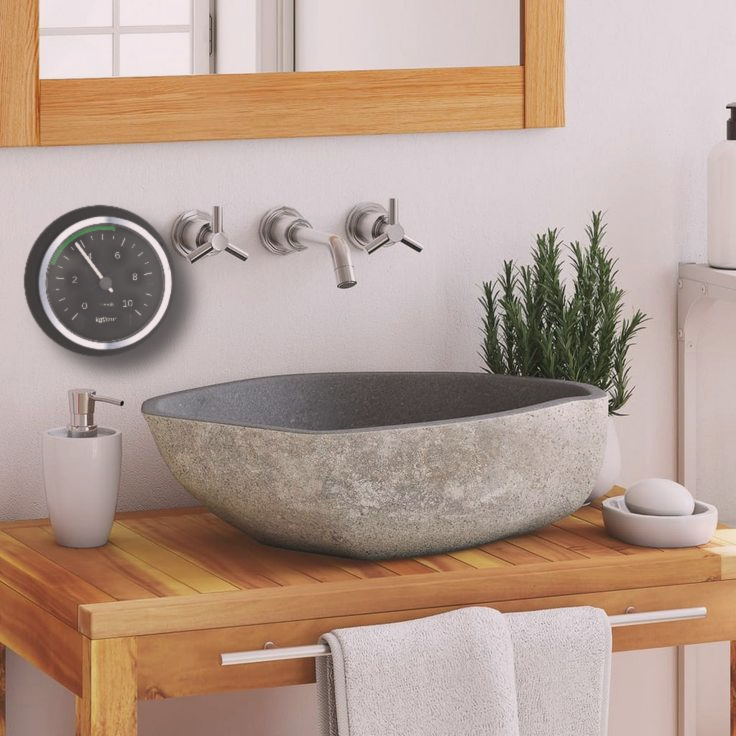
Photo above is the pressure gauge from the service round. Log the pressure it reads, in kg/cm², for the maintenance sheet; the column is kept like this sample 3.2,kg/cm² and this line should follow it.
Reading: 3.75,kg/cm²
